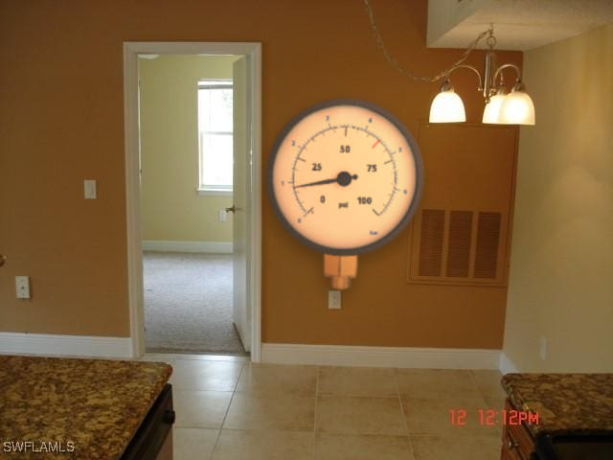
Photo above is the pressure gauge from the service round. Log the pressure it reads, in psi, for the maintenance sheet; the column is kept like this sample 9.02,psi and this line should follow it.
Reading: 12.5,psi
